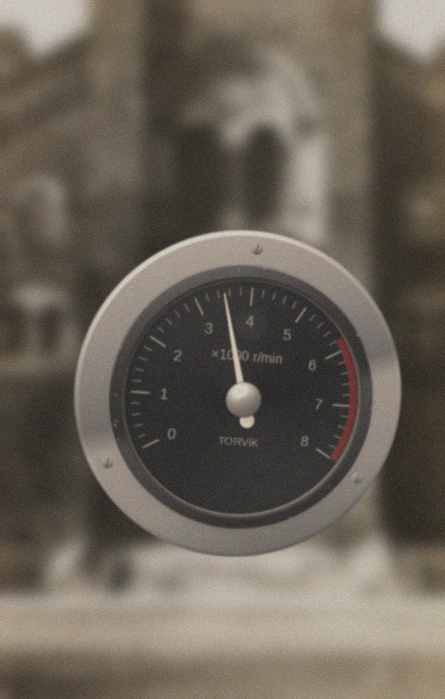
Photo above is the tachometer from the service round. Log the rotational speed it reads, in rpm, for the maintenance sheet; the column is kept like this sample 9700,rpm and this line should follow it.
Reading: 3500,rpm
